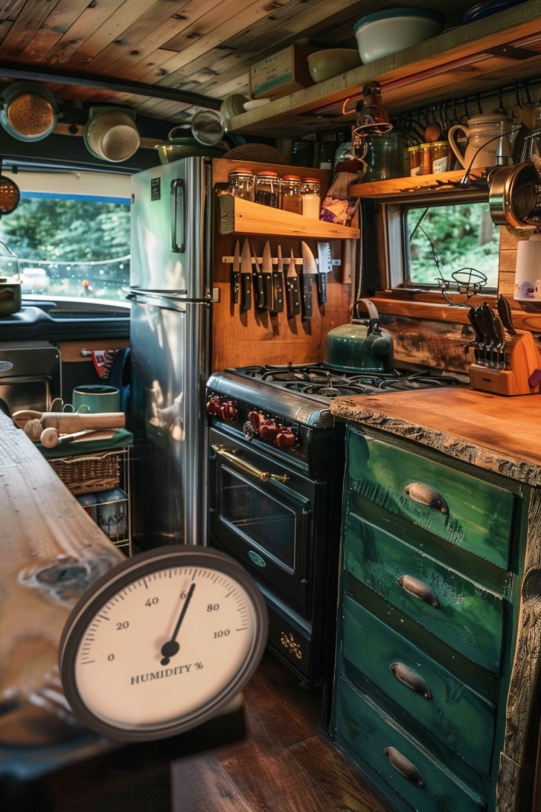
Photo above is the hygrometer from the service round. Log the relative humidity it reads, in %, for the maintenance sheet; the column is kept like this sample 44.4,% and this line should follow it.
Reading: 60,%
